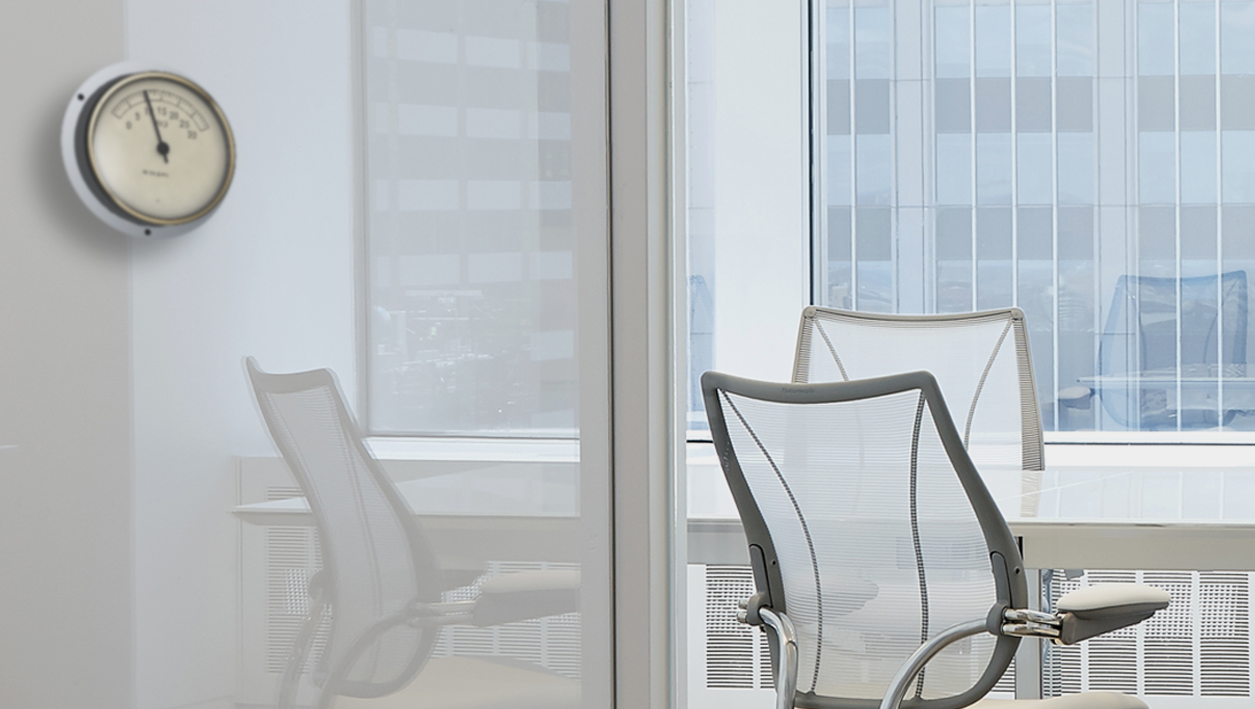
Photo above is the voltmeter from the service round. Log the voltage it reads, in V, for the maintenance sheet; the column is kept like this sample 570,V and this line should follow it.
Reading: 10,V
